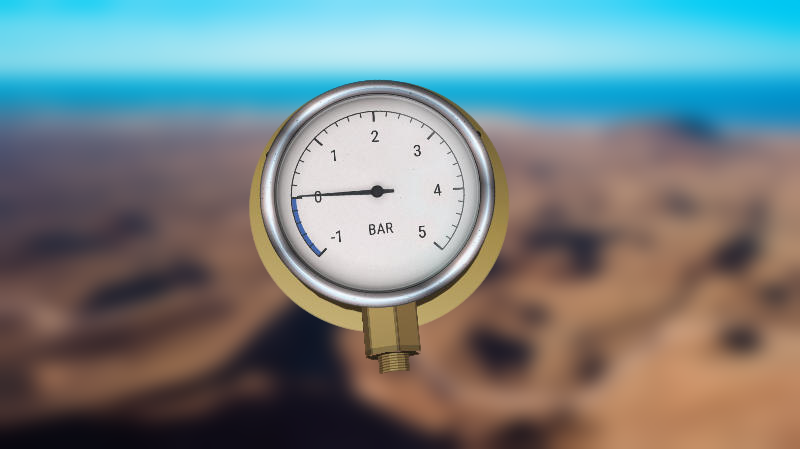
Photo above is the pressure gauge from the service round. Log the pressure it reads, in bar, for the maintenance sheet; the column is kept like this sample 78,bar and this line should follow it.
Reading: 0,bar
